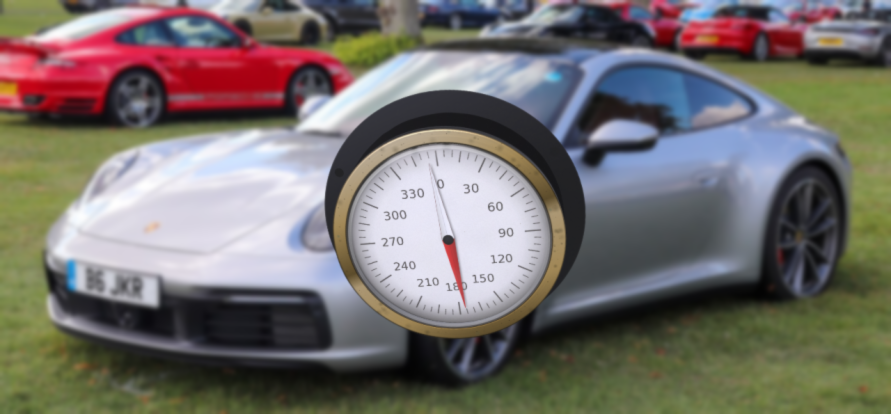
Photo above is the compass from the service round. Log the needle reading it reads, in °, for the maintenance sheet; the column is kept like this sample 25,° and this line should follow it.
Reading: 175,°
